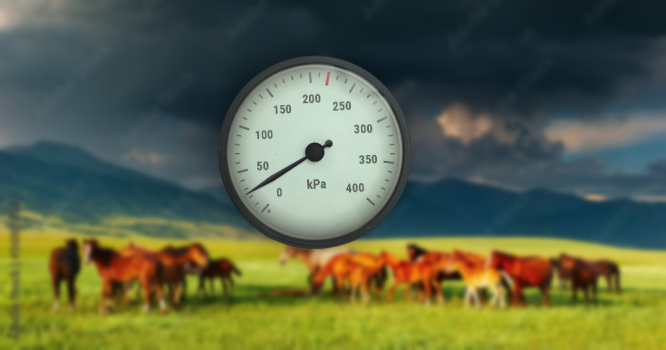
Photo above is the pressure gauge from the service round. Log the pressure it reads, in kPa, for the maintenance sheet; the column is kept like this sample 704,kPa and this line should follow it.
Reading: 25,kPa
